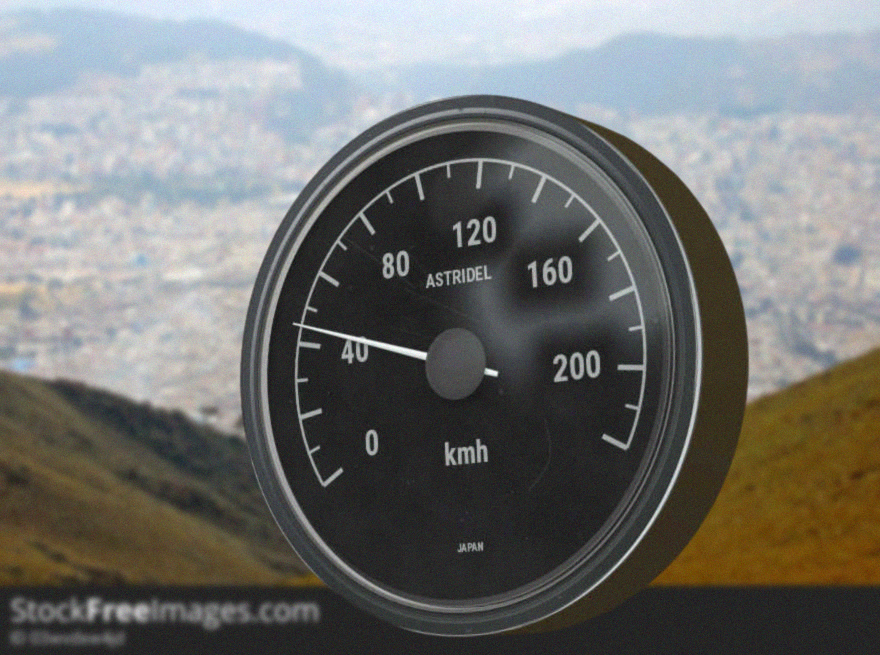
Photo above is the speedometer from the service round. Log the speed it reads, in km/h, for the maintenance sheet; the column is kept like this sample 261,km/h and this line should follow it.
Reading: 45,km/h
